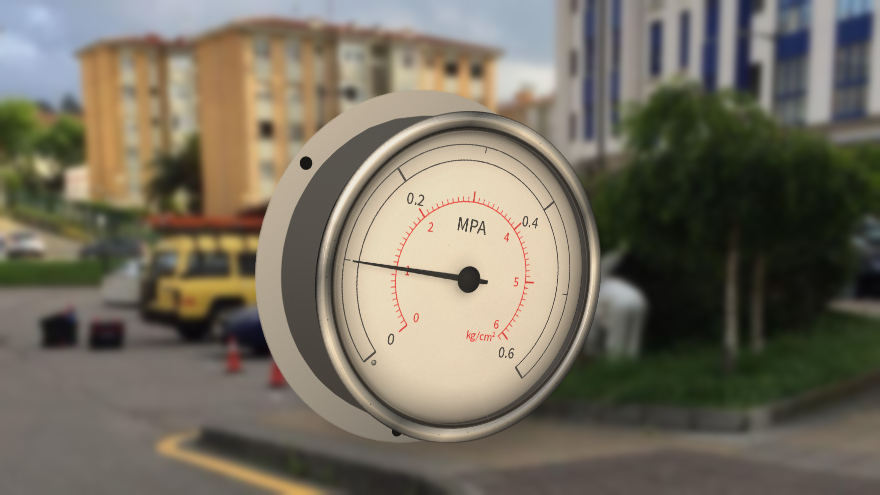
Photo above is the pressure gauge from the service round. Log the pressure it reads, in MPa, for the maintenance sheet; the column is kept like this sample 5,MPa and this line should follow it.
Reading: 0.1,MPa
